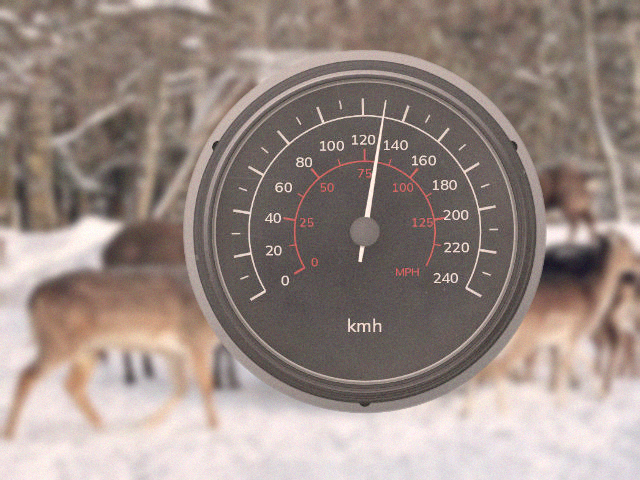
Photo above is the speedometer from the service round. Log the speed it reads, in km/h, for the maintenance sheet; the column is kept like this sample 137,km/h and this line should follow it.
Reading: 130,km/h
